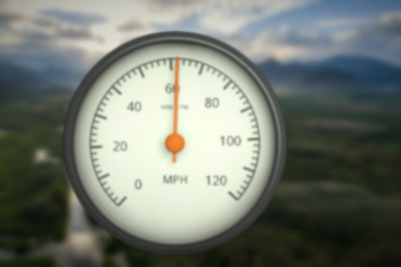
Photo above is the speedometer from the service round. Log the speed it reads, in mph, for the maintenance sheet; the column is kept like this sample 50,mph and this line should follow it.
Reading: 62,mph
